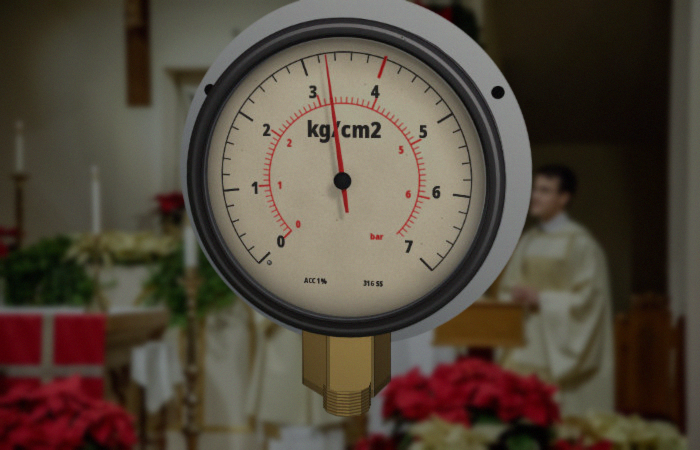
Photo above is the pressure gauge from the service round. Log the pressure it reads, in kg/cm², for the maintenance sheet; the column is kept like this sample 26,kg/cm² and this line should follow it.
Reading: 3.3,kg/cm²
